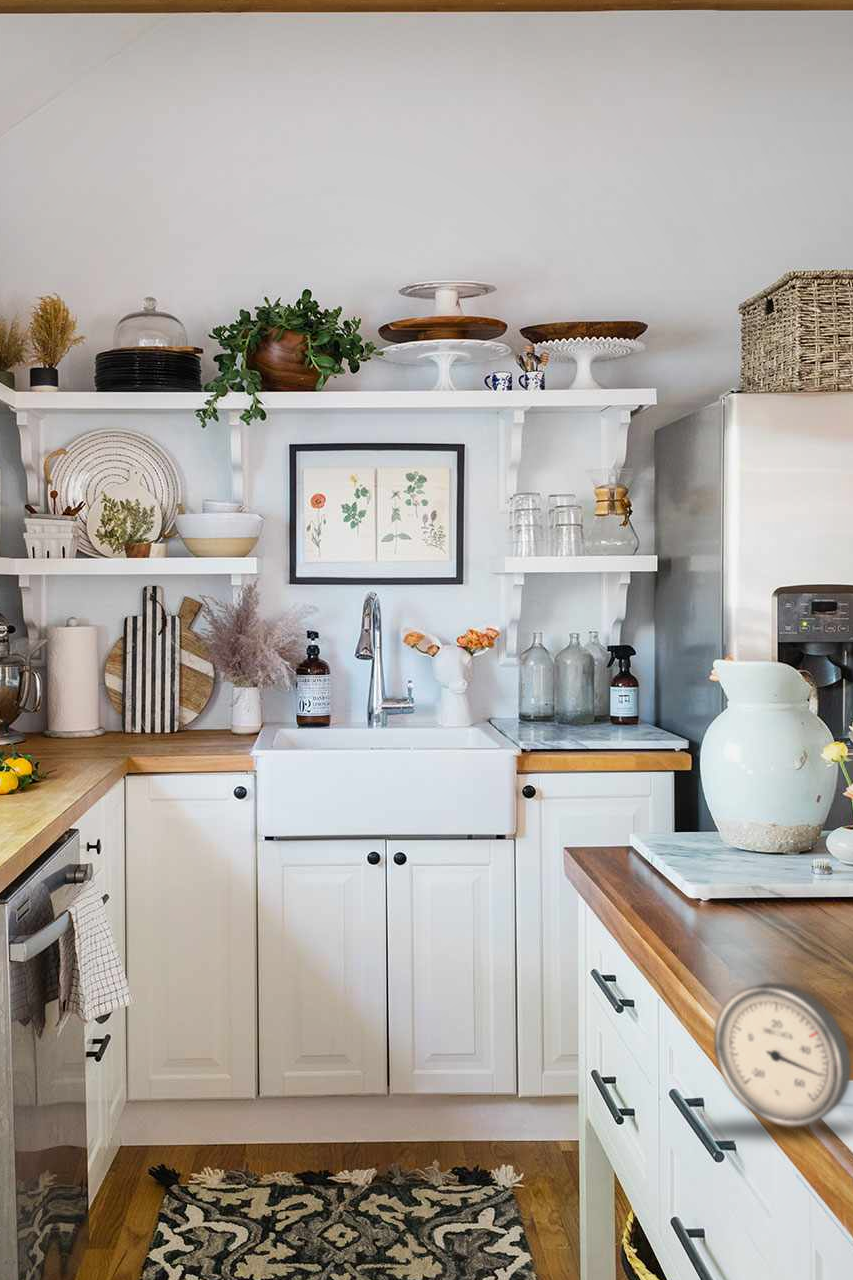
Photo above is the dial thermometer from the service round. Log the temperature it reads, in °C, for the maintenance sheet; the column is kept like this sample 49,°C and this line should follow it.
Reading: 50,°C
